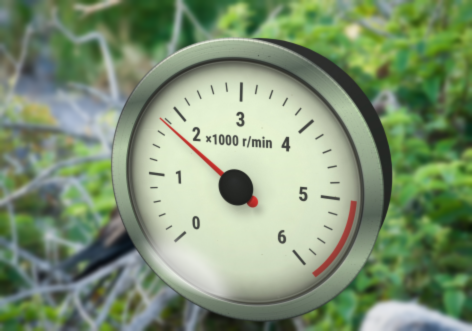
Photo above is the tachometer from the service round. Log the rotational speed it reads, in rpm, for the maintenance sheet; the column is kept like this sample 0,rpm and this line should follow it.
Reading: 1800,rpm
